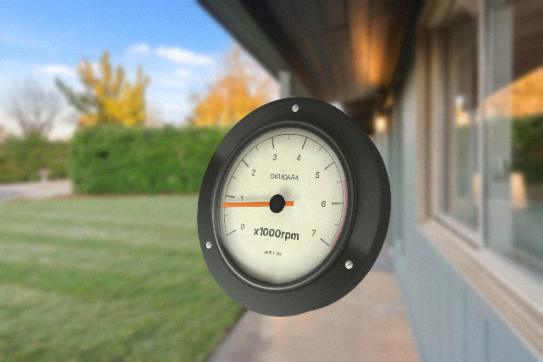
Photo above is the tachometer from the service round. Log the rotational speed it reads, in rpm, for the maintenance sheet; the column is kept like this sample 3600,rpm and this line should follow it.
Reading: 750,rpm
